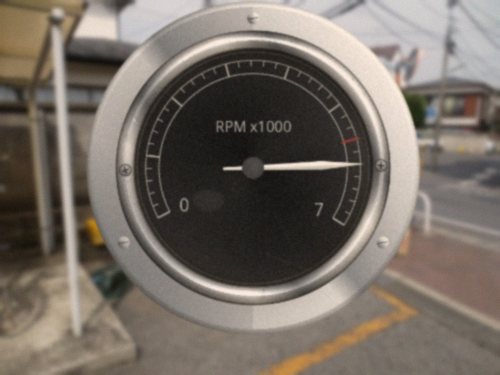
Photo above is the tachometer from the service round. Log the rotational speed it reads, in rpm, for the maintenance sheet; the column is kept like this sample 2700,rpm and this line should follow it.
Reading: 6000,rpm
